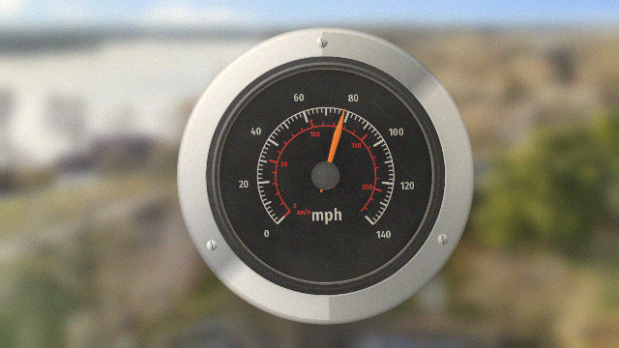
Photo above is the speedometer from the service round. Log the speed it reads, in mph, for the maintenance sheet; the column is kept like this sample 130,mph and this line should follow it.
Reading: 78,mph
